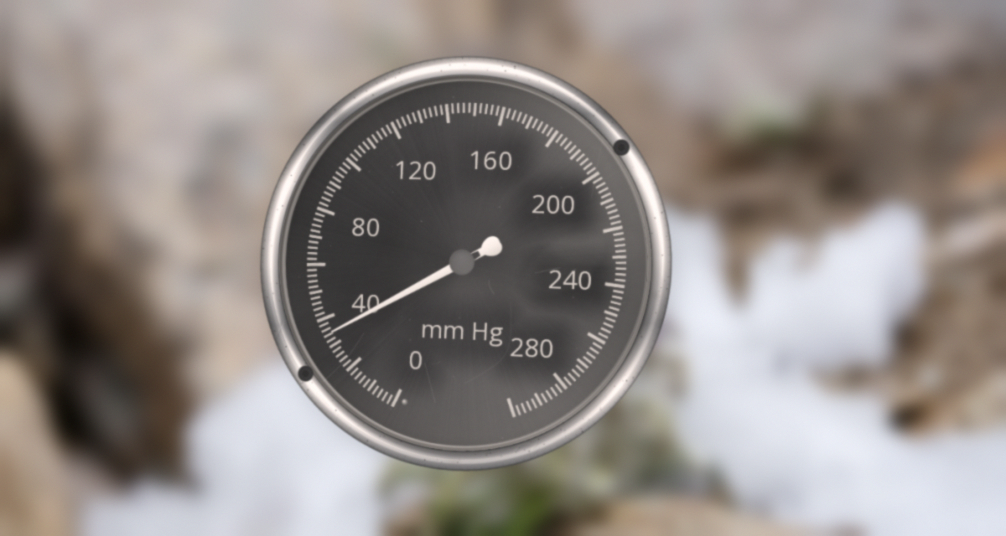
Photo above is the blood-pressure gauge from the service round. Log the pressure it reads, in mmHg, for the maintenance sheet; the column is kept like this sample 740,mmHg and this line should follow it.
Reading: 34,mmHg
